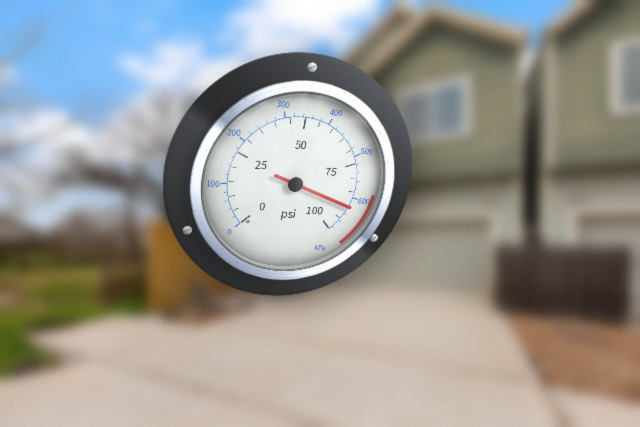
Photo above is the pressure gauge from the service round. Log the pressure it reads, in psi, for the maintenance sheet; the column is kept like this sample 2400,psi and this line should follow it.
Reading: 90,psi
